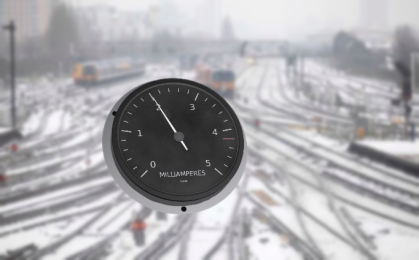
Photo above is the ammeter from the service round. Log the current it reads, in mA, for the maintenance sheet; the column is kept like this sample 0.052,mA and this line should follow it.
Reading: 2,mA
